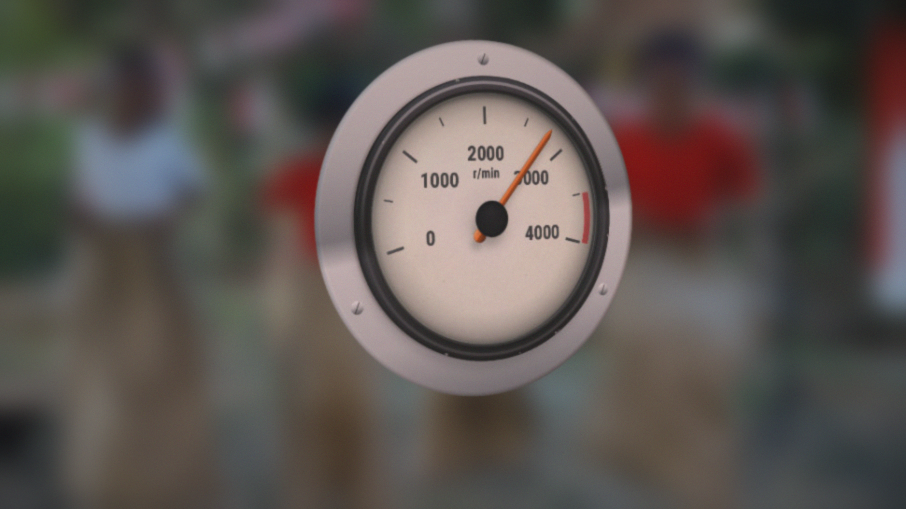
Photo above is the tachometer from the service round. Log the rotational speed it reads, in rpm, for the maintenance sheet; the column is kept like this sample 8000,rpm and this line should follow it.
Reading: 2750,rpm
